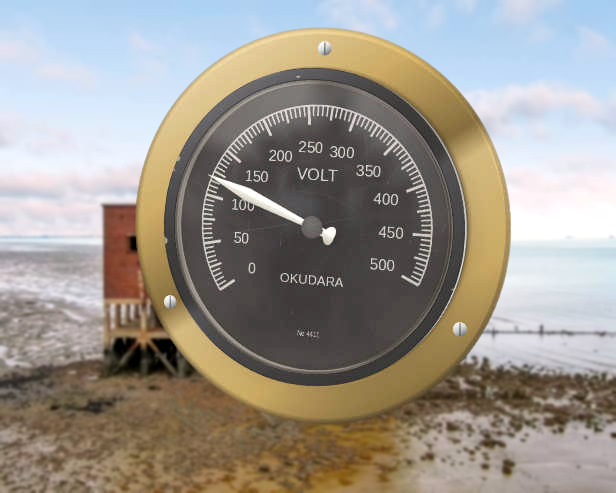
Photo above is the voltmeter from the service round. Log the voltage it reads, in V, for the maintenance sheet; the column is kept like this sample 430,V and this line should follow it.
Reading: 120,V
